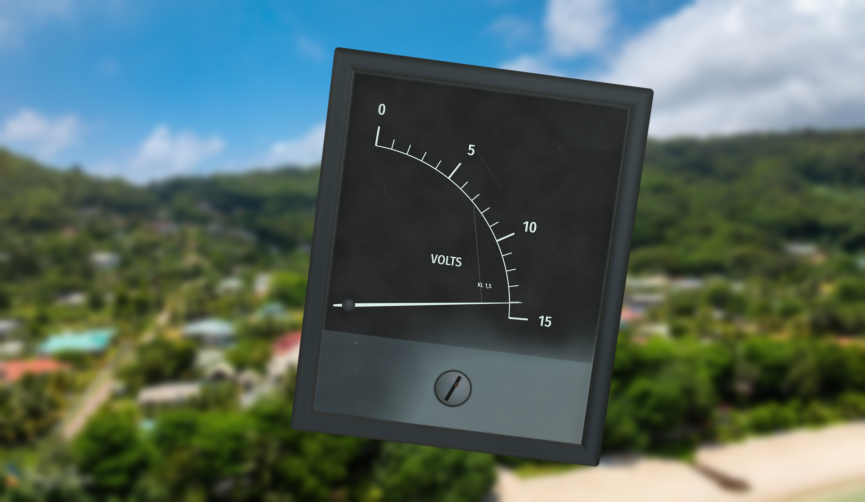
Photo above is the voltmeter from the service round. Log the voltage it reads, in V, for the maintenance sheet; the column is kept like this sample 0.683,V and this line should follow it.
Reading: 14,V
